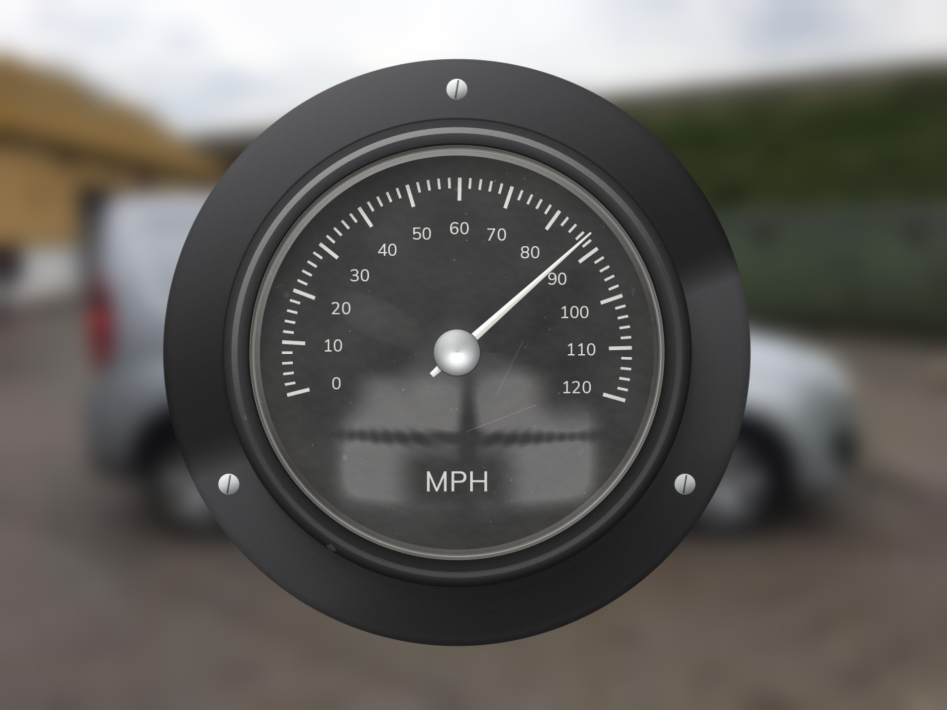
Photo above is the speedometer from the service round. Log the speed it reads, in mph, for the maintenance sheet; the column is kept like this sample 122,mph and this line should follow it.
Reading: 87,mph
